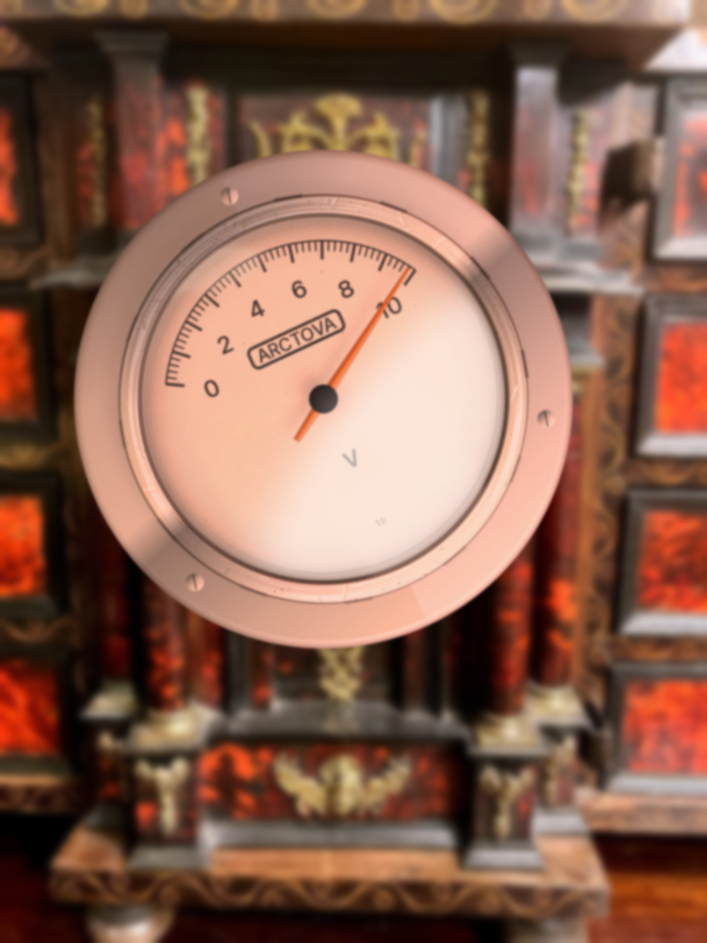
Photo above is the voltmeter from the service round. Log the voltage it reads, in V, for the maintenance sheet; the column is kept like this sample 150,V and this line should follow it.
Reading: 9.8,V
